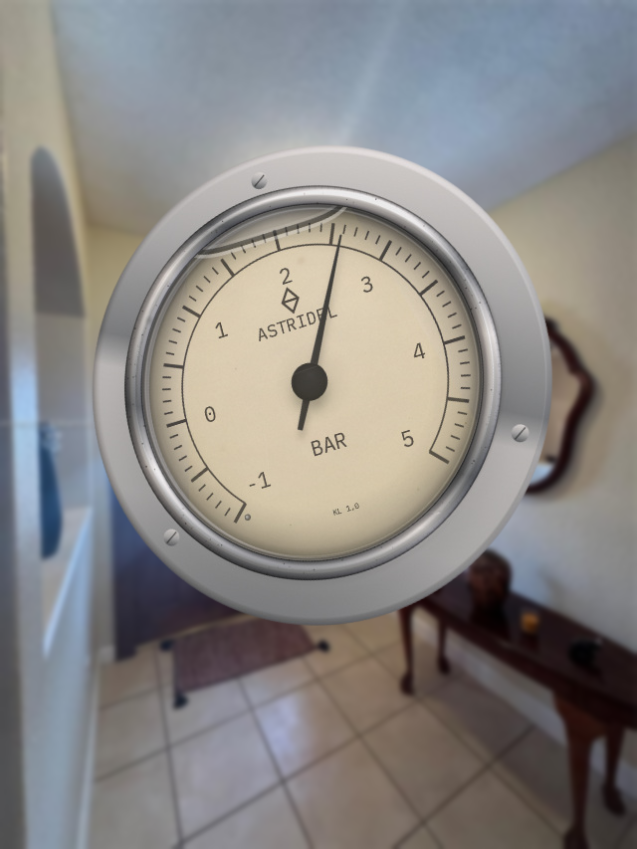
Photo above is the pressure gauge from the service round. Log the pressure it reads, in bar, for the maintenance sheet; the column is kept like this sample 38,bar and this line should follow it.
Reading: 2.6,bar
